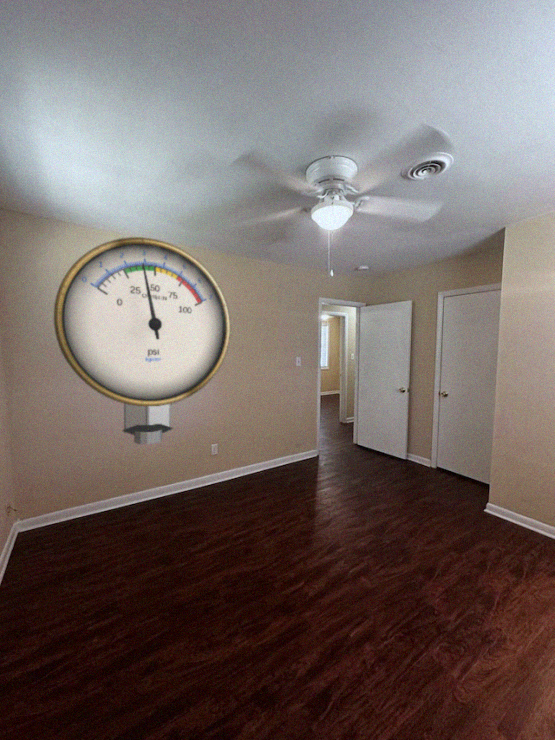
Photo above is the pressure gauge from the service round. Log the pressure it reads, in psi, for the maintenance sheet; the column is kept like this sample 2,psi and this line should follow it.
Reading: 40,psi
